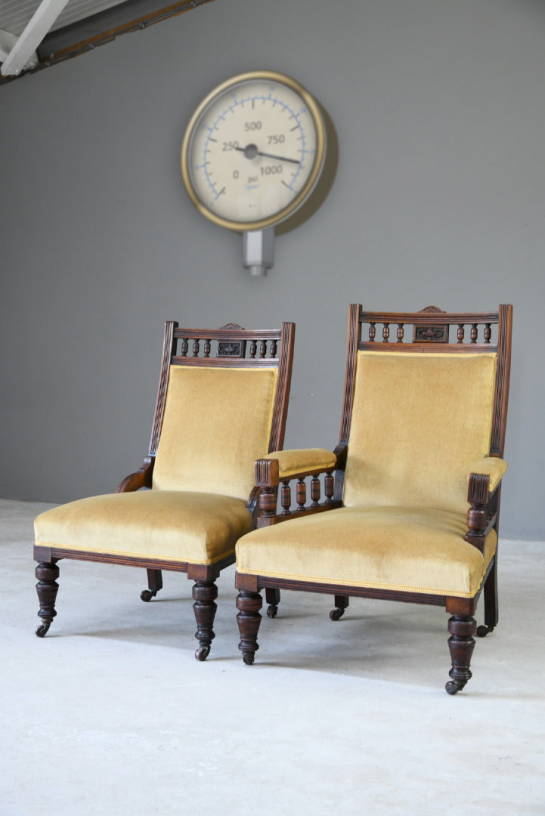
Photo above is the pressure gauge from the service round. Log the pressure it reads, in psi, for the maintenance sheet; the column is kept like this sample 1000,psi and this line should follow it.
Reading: 900,psi
